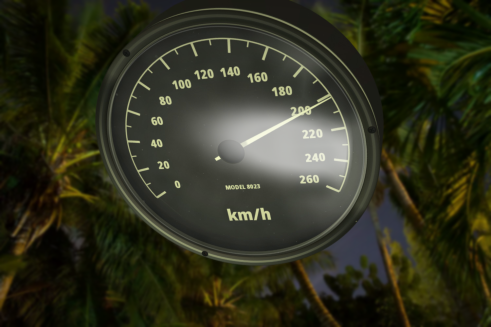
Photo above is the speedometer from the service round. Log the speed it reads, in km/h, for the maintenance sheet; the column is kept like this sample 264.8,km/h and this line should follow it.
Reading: 200,km/h
